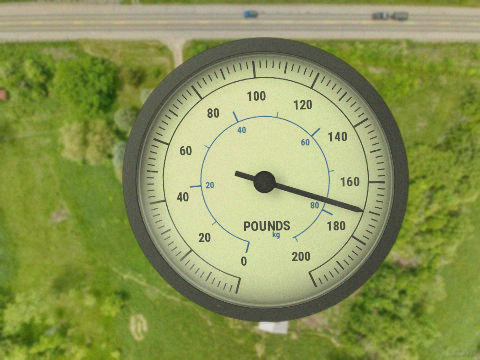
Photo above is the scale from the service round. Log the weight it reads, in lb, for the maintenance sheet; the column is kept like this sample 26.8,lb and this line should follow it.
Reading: 170,lb
